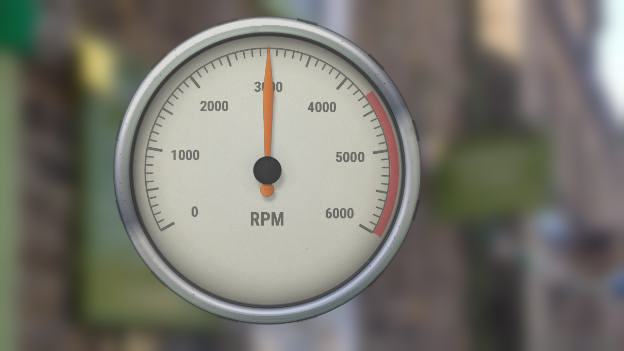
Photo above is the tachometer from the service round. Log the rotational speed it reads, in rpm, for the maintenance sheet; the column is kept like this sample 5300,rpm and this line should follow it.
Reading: 3000,rpm
